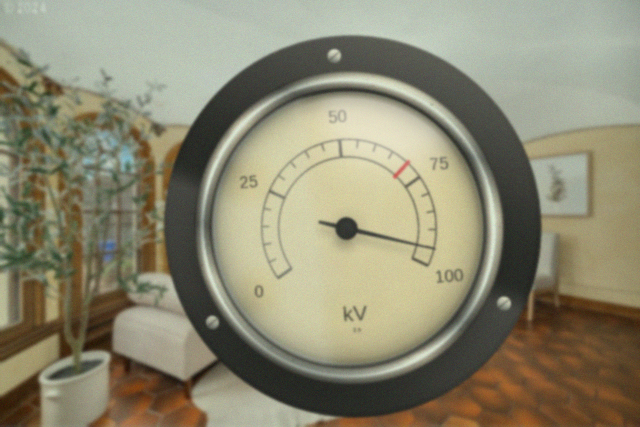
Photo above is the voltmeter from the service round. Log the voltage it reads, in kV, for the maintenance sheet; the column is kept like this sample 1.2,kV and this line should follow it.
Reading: 95,kV
